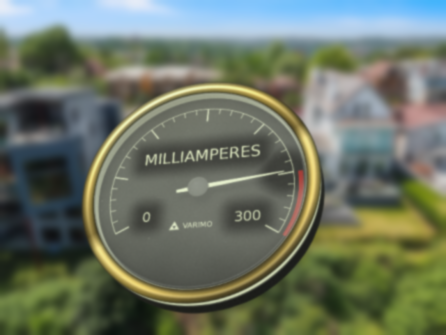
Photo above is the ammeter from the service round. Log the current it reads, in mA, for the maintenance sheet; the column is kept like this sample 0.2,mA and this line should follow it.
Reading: 250,mA
